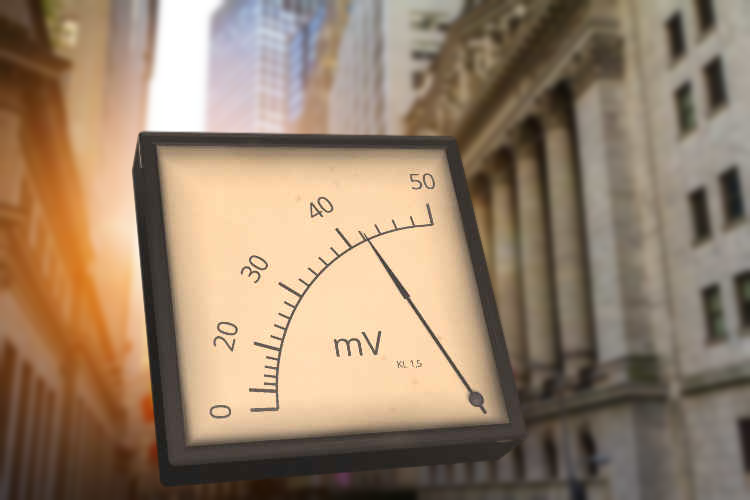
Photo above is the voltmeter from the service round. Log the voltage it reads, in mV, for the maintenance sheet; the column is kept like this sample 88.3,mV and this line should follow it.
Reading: 42,mV
